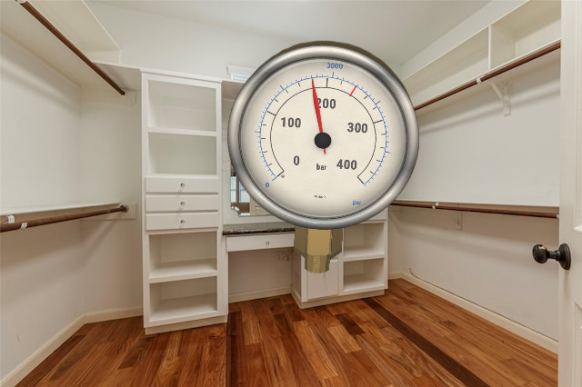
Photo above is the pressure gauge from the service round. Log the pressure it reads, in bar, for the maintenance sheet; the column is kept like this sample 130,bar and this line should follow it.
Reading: 180,bar
